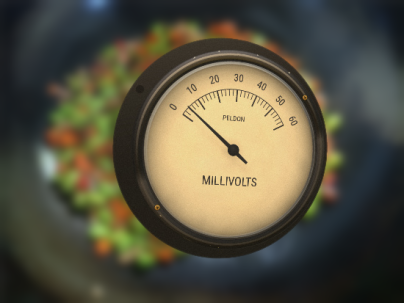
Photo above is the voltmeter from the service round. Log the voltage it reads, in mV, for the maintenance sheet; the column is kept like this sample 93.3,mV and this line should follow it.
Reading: 4,mV
